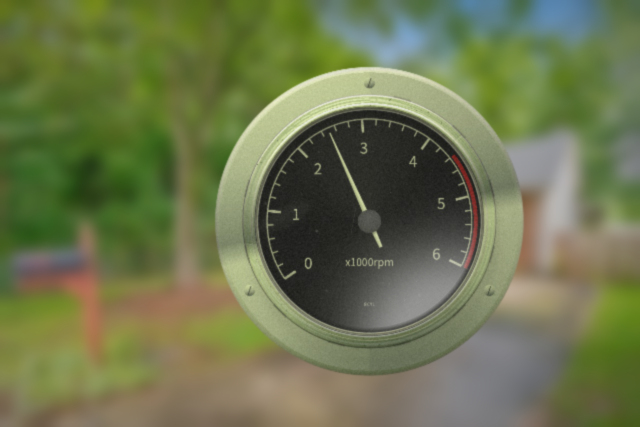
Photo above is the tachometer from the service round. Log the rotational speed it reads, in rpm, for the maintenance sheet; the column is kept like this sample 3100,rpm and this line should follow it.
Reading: 2500,rpm
